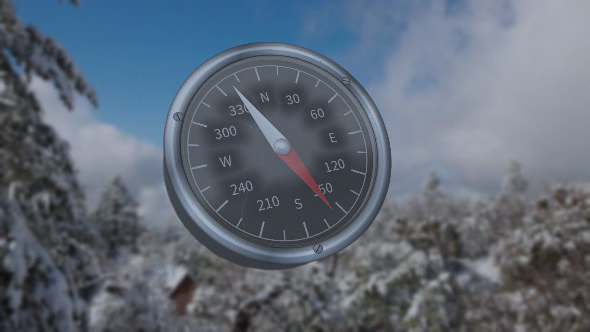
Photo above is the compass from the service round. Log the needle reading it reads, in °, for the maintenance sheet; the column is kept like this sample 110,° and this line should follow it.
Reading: 157.5,°
